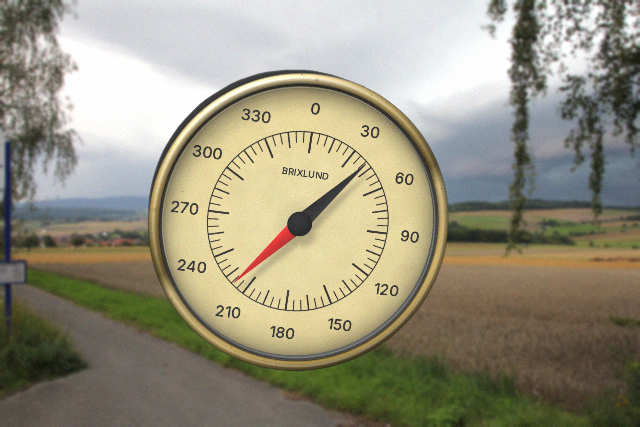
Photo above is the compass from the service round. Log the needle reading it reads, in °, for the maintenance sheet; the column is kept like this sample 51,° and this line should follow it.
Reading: 220,°
